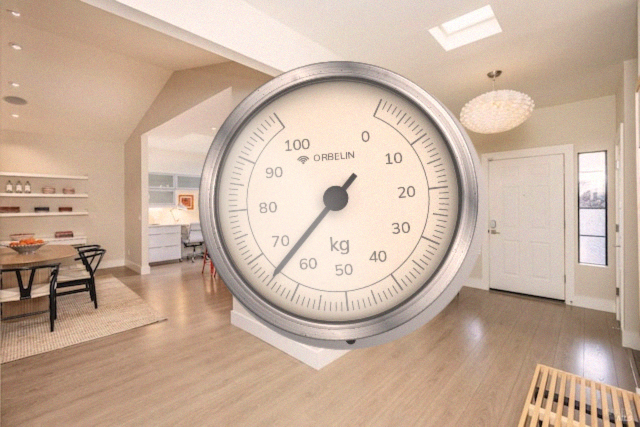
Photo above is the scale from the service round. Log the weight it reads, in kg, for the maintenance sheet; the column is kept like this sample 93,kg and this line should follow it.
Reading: 65,kg
